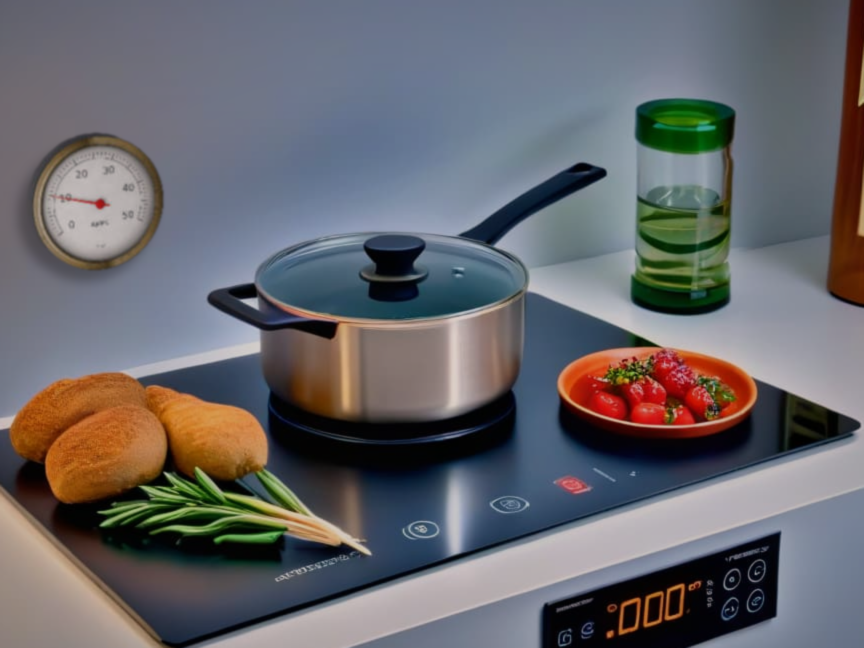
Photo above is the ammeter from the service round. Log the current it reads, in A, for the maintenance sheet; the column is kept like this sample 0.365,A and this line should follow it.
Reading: 10,A
